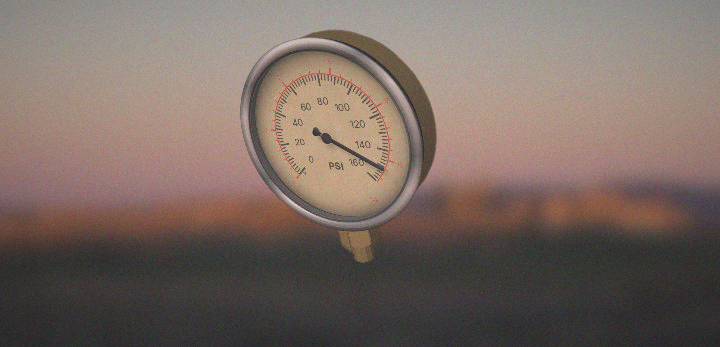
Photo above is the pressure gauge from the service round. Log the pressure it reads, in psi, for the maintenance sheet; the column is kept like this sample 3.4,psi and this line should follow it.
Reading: 150,psi
